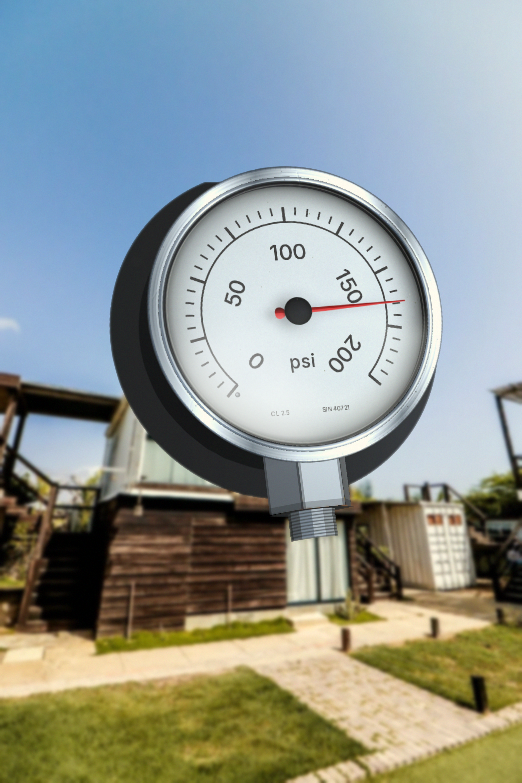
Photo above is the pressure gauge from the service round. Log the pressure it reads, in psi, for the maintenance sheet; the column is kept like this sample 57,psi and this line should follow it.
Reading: 165,psi
